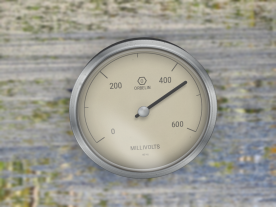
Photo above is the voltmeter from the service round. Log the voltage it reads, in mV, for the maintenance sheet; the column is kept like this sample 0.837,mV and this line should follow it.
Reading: 450,mV
